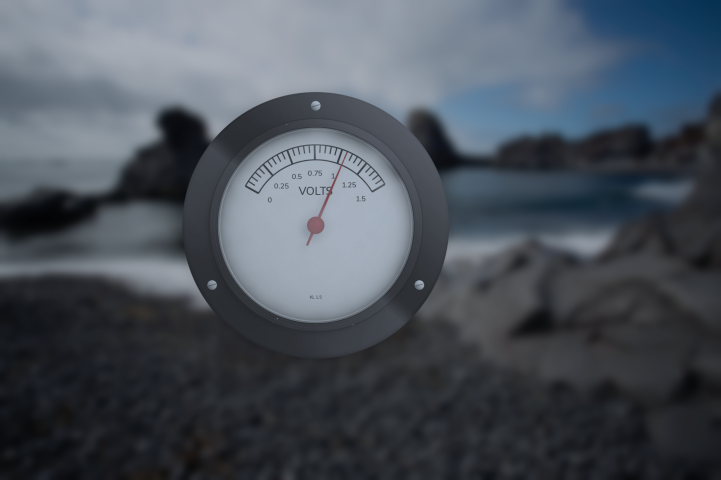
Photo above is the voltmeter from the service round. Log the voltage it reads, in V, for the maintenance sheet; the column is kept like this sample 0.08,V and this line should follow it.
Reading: 1.05,V
